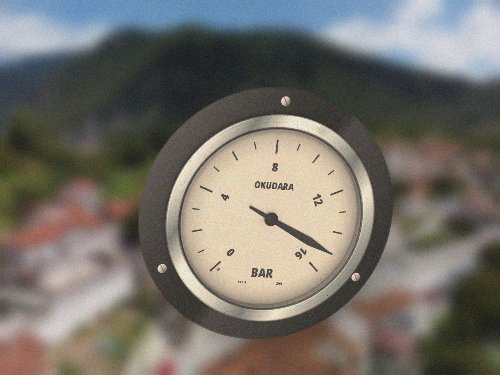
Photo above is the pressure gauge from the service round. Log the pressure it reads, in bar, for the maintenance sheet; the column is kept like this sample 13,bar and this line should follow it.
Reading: 15,bar
